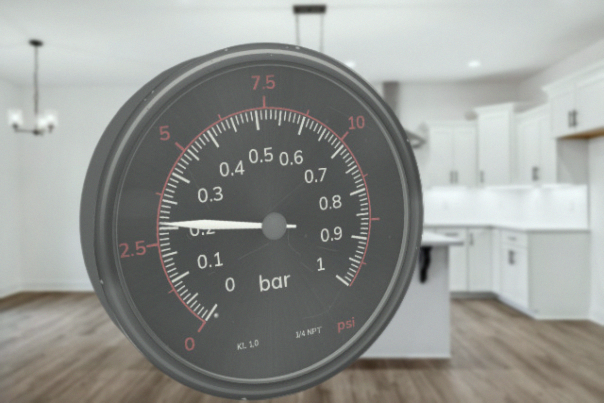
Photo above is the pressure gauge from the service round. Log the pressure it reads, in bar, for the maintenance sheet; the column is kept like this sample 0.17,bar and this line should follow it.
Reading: 0.21,bar
